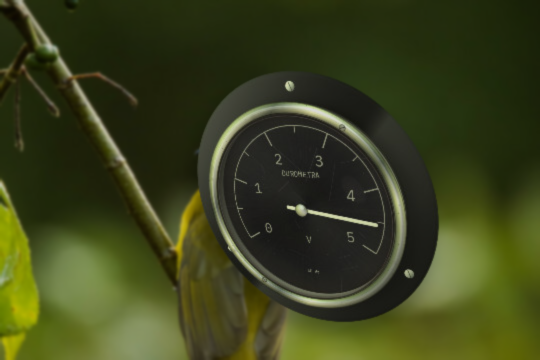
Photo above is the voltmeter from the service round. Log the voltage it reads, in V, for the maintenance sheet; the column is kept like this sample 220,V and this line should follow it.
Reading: 4.5,V
